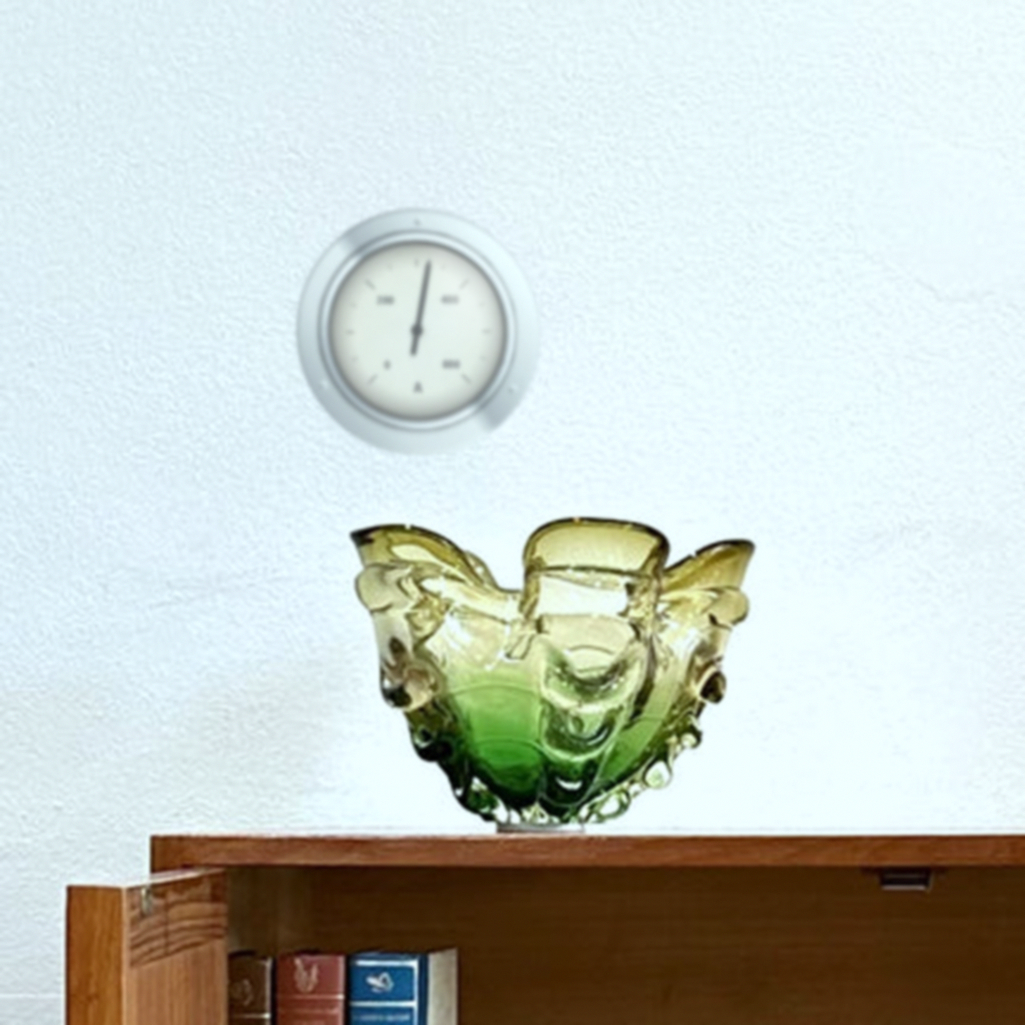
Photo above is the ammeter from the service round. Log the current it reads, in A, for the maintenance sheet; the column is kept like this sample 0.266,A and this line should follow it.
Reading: 325,A
